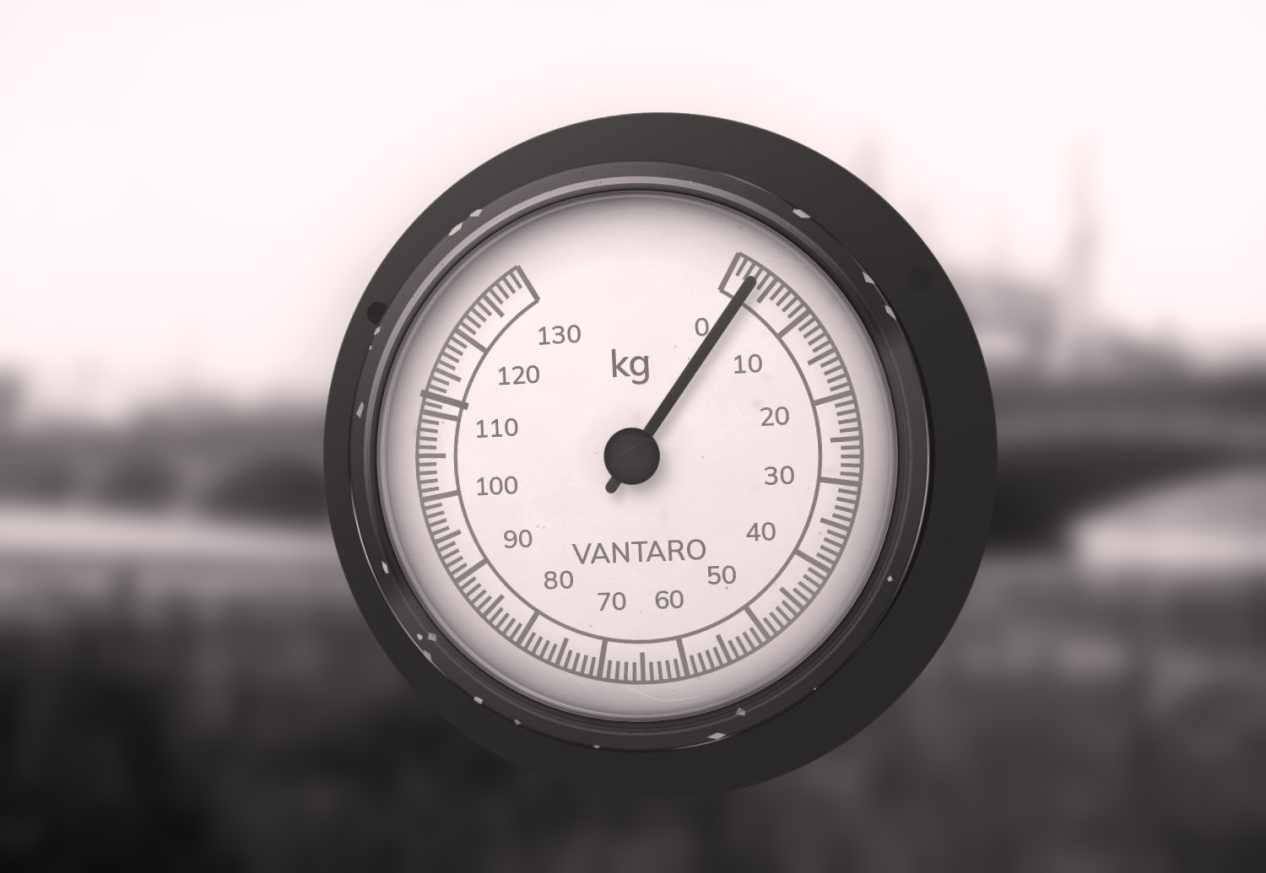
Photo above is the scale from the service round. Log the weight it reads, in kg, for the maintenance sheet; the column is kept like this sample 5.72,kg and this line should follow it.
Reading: 3,kg
